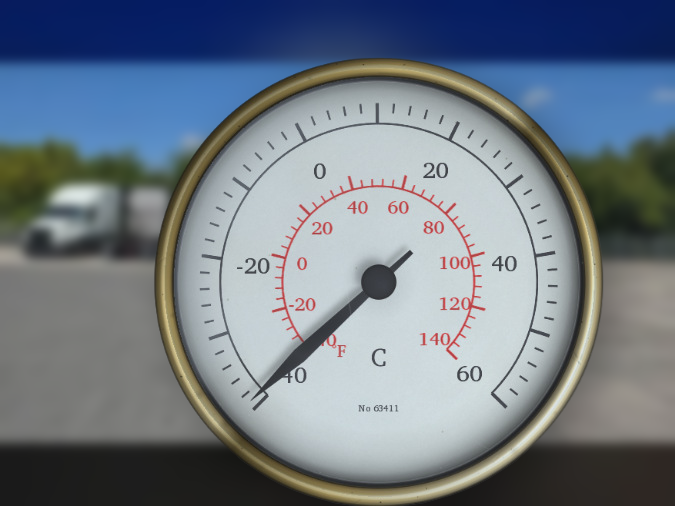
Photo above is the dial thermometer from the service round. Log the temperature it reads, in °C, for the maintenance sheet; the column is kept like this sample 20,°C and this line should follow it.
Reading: -39,°C
